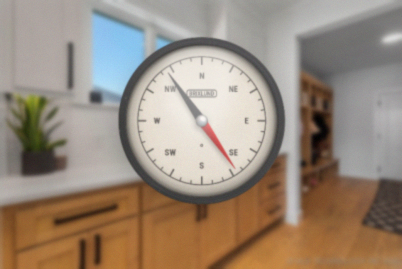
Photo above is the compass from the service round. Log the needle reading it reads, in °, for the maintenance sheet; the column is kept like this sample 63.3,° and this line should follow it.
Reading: 145,°
